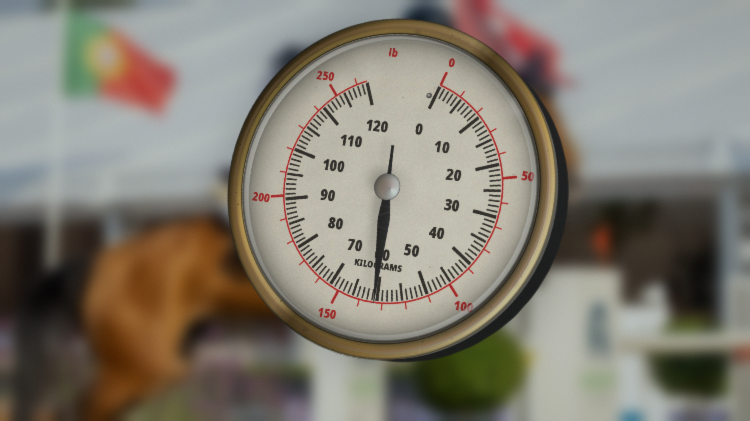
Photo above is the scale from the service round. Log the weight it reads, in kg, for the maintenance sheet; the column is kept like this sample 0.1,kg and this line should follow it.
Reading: 60,kg
